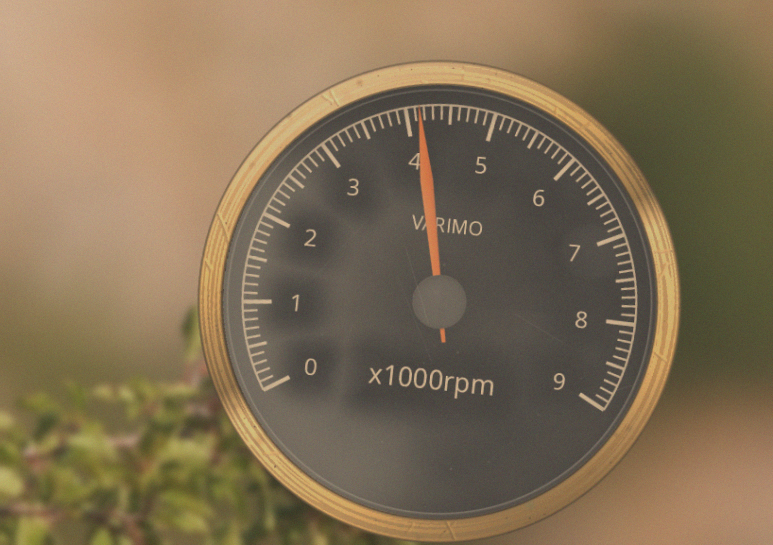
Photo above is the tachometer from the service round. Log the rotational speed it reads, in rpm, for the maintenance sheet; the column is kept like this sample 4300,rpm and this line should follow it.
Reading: 4150,rpm
